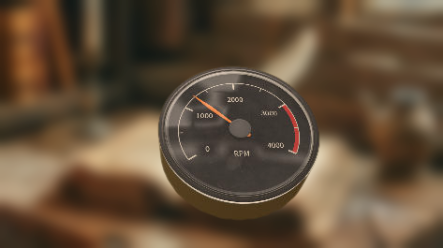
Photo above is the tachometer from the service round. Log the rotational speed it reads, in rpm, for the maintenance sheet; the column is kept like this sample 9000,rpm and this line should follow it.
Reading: 1250,rpm
